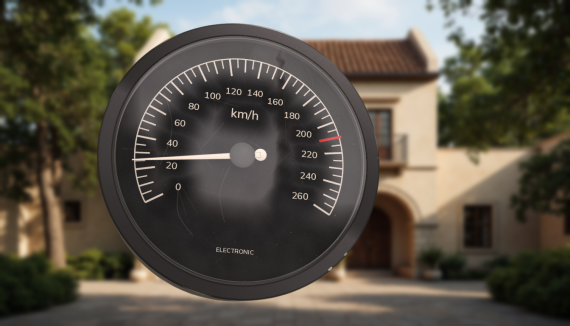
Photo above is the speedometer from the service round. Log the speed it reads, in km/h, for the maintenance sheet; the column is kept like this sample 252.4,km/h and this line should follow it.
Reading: 25,km/h
